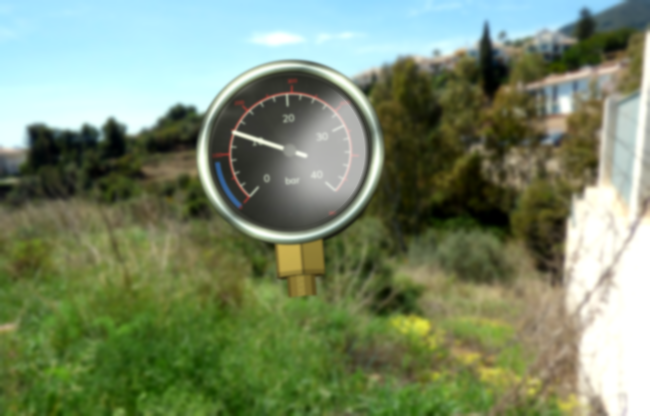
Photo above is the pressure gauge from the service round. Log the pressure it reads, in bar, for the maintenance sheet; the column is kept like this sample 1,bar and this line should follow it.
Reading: 10,bar
